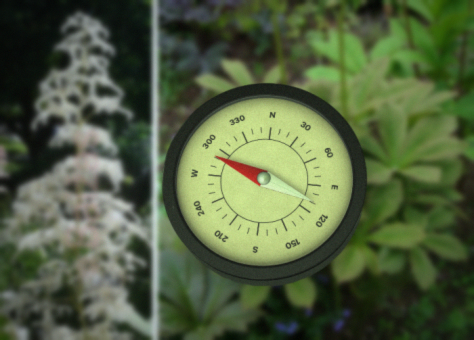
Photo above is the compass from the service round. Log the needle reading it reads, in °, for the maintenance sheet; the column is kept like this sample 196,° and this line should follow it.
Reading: 290,°
